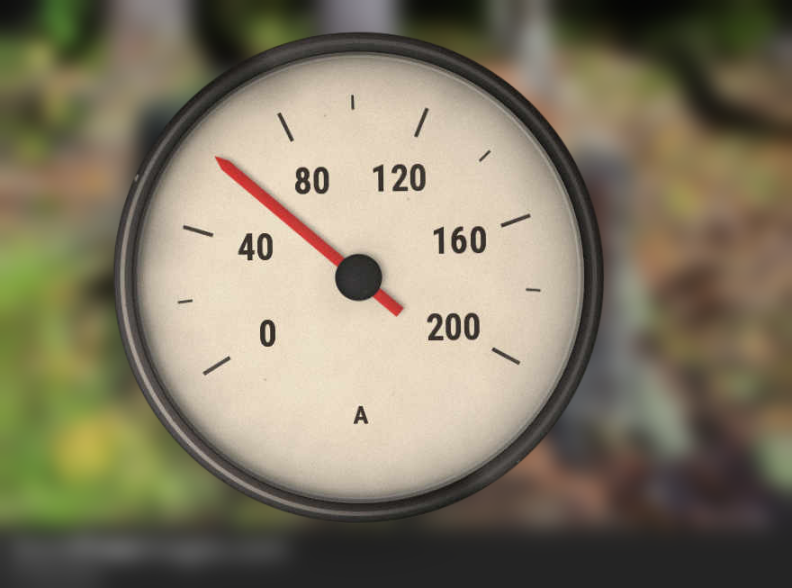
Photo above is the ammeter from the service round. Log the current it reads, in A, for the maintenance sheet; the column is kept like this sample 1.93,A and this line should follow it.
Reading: 60,A
